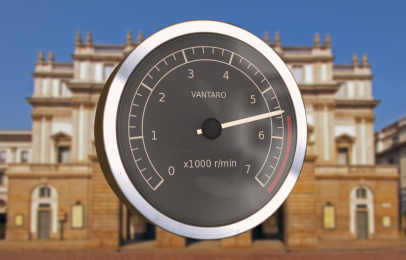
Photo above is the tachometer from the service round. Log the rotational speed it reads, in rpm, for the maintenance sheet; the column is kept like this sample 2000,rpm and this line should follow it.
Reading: 5500,rpm
